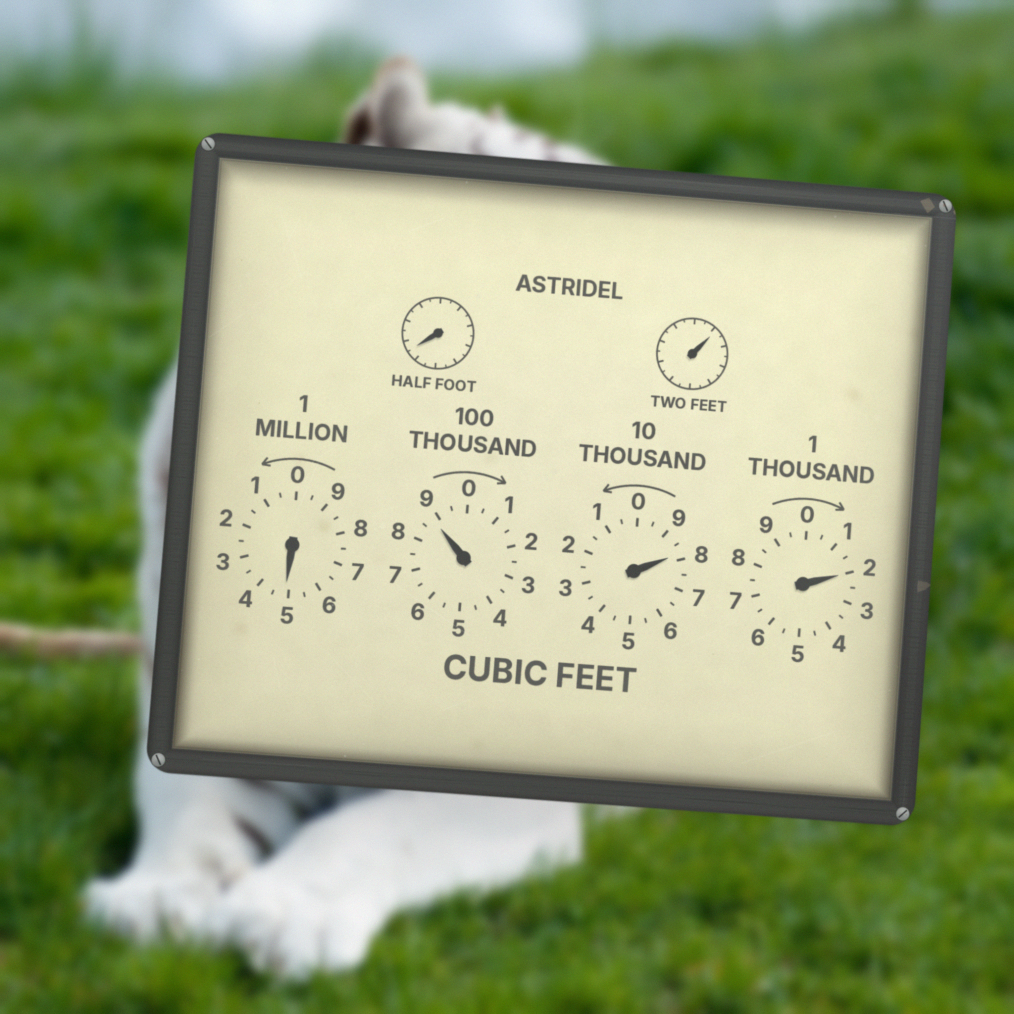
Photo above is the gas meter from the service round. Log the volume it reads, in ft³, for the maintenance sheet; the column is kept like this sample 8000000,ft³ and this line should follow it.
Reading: 488200,ft³
